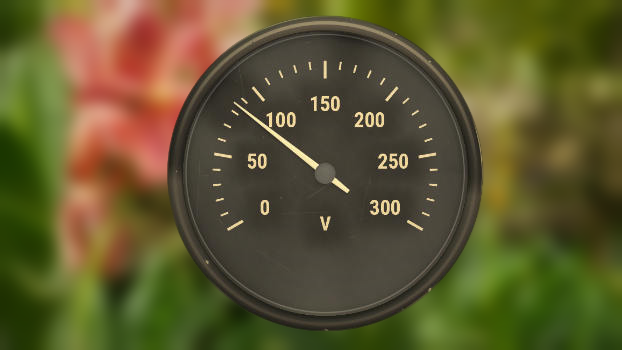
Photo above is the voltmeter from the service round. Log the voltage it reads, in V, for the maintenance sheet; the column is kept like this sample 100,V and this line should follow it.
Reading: 85,V
